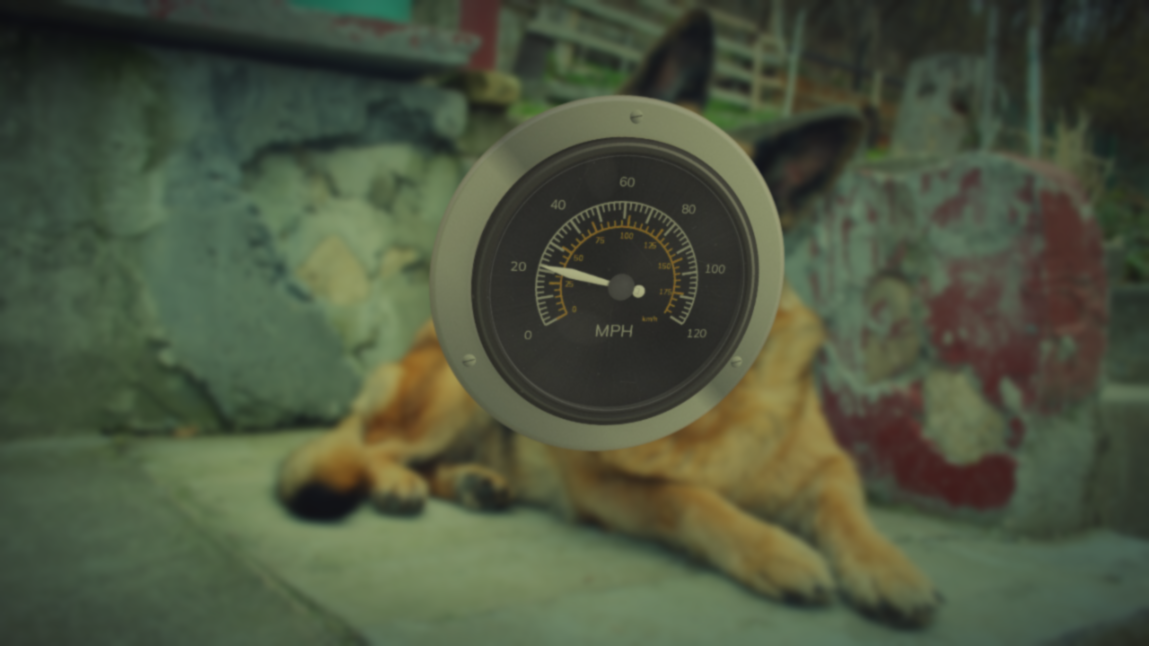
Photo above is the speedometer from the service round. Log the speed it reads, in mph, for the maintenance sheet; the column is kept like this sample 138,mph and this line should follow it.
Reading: 22,mph
